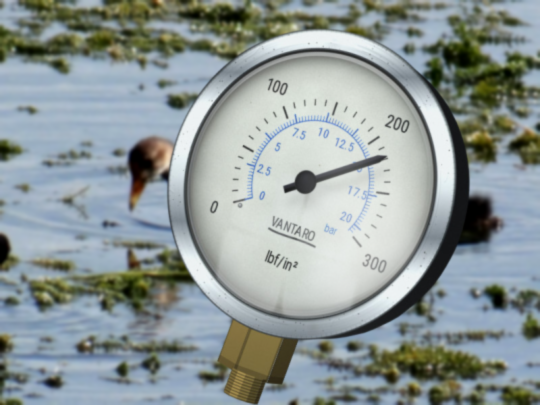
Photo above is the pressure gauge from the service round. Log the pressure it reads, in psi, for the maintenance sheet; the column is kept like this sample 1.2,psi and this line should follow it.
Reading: 220,psi
